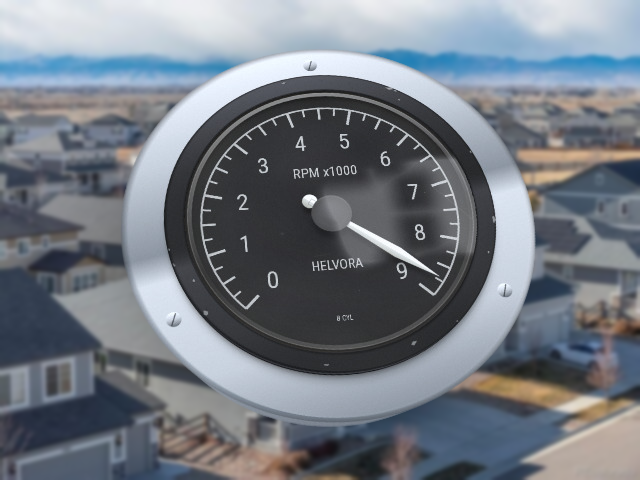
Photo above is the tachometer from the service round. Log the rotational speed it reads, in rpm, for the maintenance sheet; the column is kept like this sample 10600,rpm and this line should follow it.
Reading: 8750,rpm
